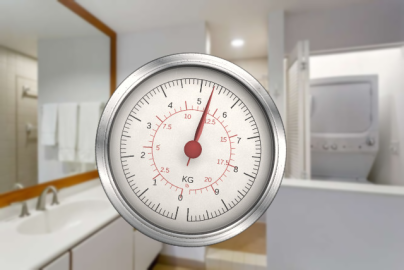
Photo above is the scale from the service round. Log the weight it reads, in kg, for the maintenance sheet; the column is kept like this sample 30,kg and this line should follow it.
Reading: 5.3,kg
